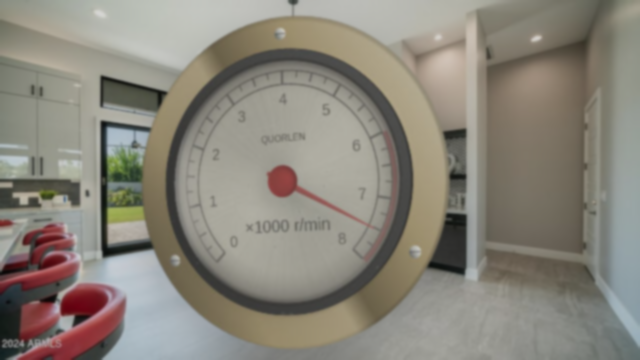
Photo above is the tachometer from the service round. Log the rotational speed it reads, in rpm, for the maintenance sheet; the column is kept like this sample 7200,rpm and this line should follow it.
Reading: 7500,rpm
